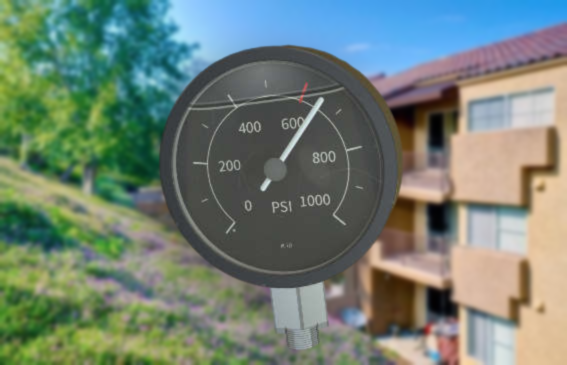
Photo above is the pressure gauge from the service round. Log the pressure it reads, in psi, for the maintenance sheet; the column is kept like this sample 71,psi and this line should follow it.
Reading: 650,psi
